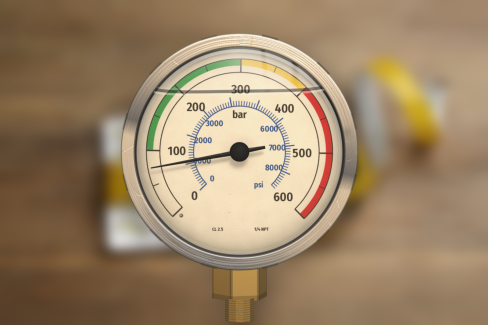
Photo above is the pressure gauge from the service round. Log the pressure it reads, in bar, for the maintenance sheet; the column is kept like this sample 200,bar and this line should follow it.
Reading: 75,bar
